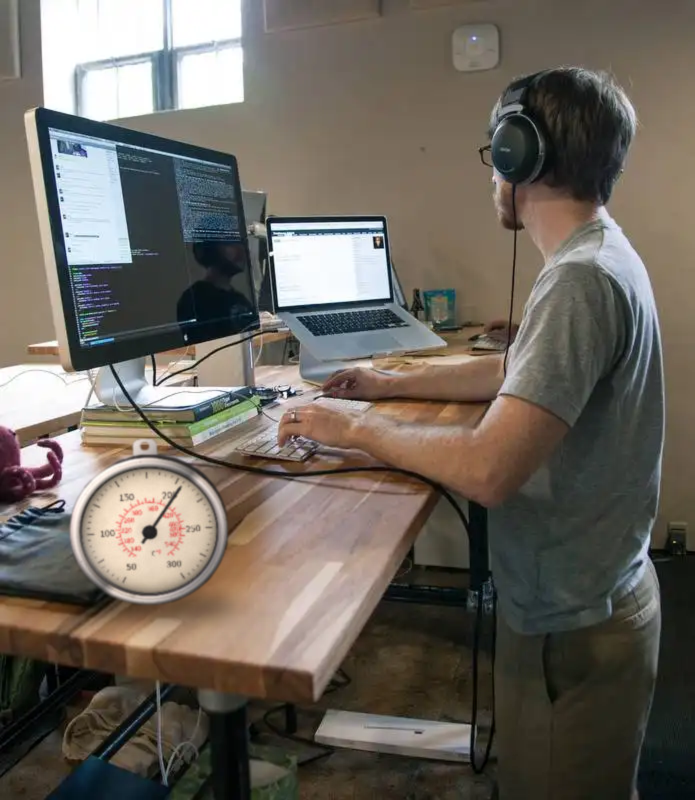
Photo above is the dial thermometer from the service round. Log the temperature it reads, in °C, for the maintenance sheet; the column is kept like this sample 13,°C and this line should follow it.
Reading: 205,°C
